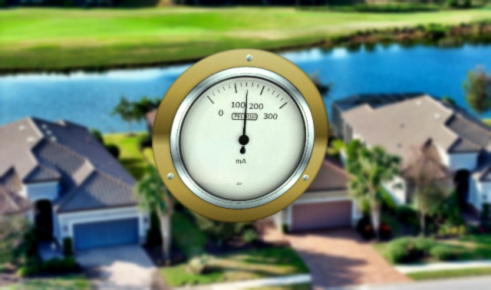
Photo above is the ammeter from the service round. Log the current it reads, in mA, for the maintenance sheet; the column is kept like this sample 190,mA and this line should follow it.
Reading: 140,mA
